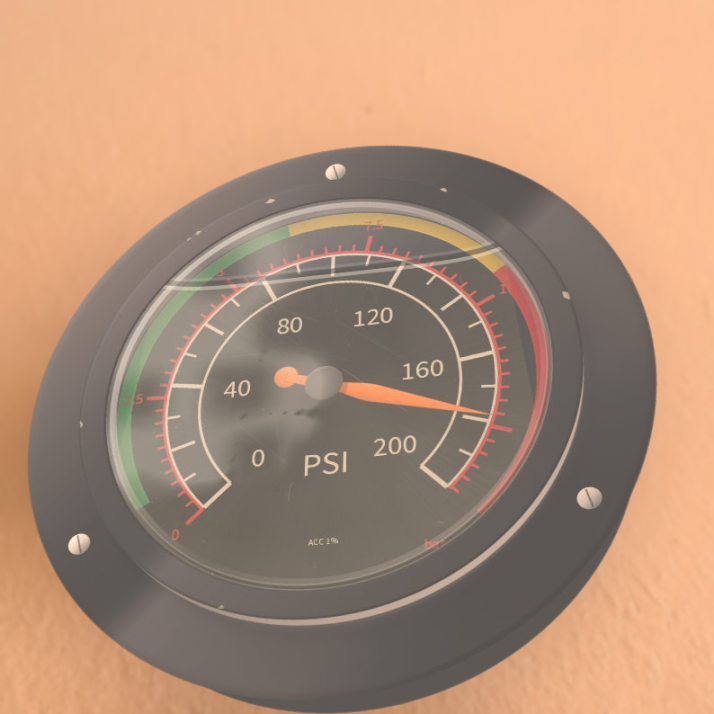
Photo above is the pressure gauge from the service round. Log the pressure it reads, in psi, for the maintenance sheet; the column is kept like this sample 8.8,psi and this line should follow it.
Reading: 180,psi
